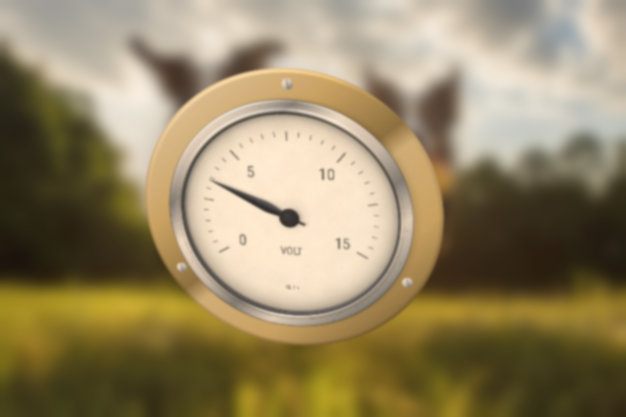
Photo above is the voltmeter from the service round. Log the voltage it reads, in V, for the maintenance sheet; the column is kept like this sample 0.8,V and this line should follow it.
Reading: 3.5,V
